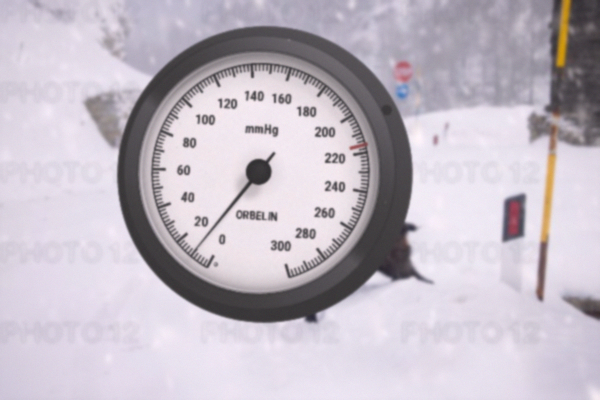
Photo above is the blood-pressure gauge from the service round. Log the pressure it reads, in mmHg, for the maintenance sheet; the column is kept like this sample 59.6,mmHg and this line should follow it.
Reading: 10,mmHg
